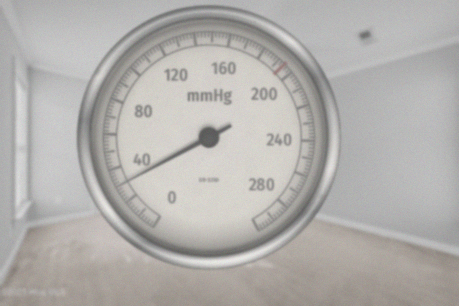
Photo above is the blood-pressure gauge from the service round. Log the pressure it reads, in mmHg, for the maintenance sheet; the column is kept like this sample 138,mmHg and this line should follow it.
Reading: 30,mmHg
